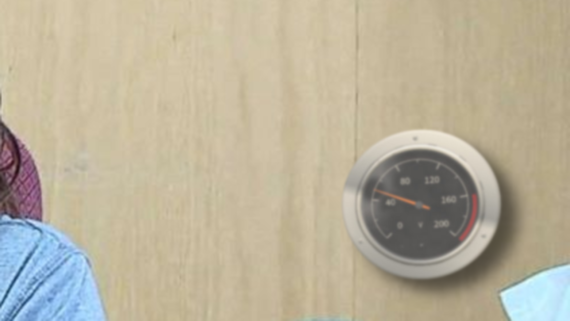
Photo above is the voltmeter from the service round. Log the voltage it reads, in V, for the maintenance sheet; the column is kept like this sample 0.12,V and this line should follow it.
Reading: 50,V
